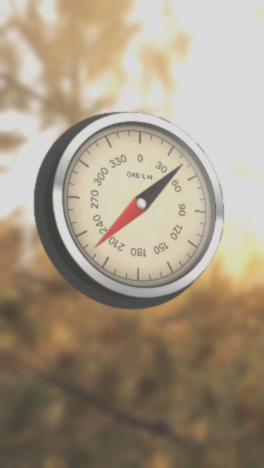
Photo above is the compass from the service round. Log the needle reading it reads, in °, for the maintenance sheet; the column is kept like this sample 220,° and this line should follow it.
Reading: 225,°
